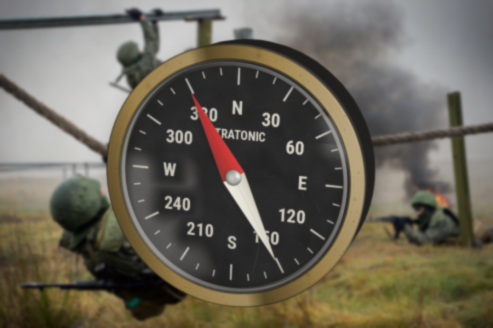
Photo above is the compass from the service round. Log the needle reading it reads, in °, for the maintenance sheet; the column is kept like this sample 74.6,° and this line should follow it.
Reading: 330,°
